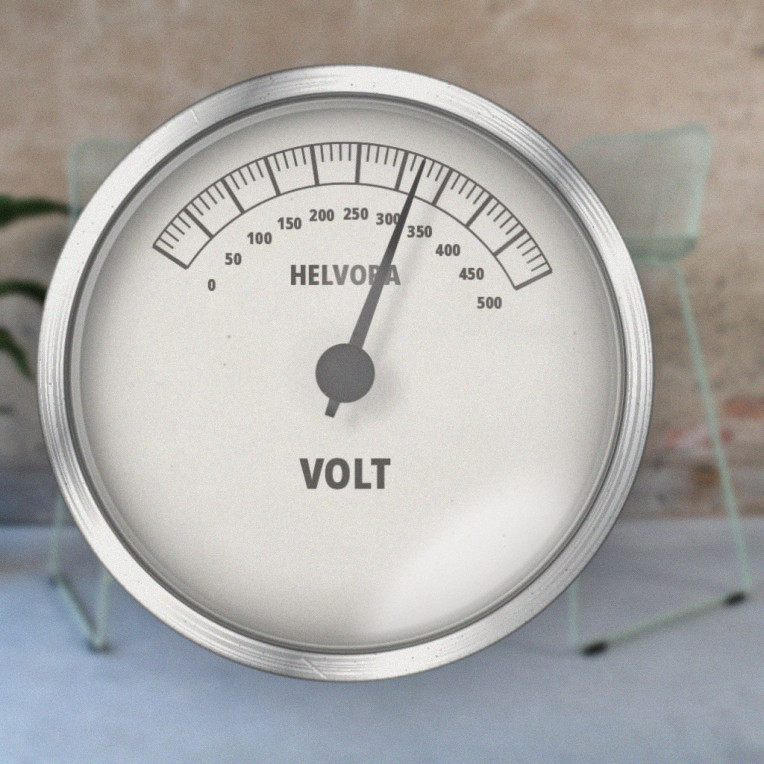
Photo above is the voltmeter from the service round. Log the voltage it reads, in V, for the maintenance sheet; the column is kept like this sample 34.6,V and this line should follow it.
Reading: 320,V
